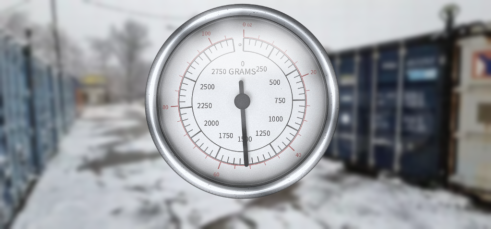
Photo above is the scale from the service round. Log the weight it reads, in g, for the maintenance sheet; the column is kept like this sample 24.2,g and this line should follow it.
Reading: 1500,g
